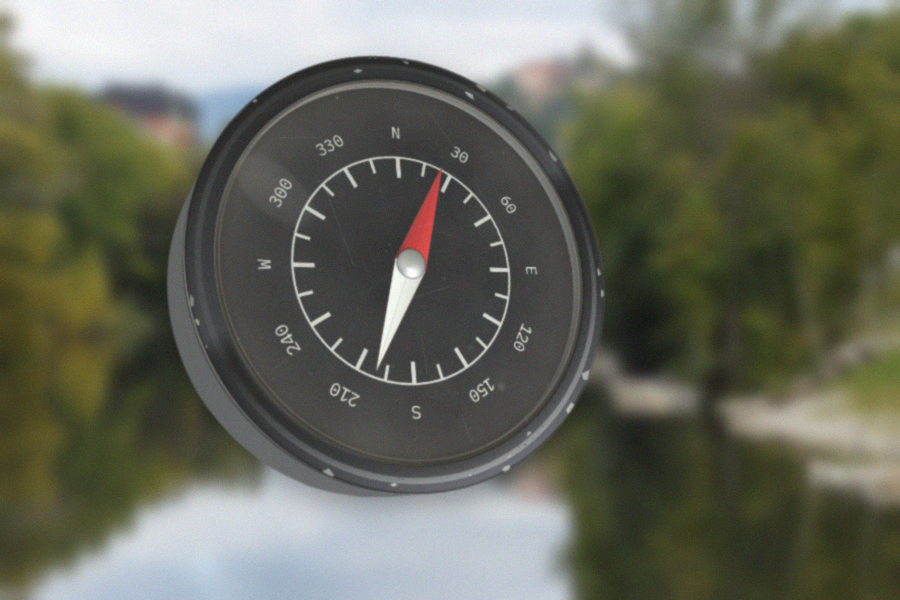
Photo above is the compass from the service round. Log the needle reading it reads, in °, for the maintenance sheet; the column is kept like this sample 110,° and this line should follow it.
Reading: 22.5,°
